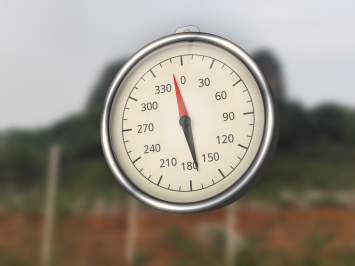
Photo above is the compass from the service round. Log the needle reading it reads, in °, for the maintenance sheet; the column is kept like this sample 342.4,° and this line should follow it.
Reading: 350,°
